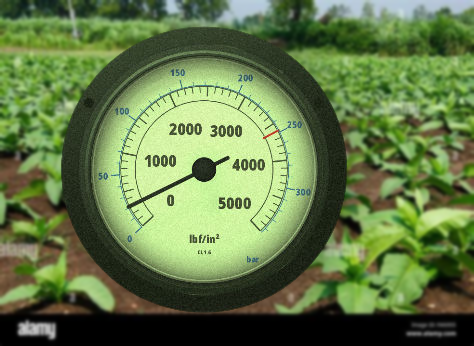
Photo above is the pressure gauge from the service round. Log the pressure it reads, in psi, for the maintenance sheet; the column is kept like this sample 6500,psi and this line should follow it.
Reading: 300,psi
